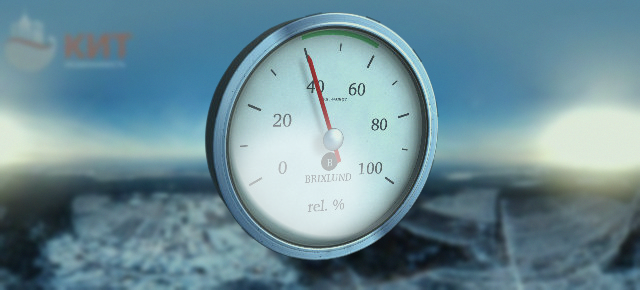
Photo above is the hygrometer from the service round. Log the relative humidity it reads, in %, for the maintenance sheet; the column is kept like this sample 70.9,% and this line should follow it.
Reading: 40,%
